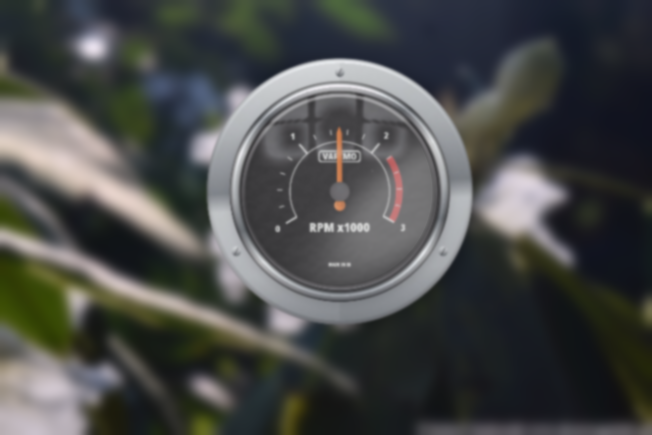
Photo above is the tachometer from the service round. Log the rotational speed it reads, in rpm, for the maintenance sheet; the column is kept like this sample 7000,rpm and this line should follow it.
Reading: 1500,rpm
